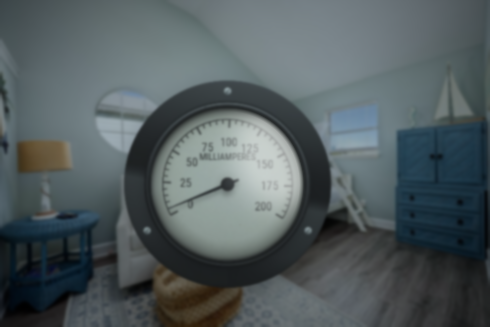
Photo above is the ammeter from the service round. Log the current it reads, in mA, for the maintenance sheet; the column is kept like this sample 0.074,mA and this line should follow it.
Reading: 5,mA
